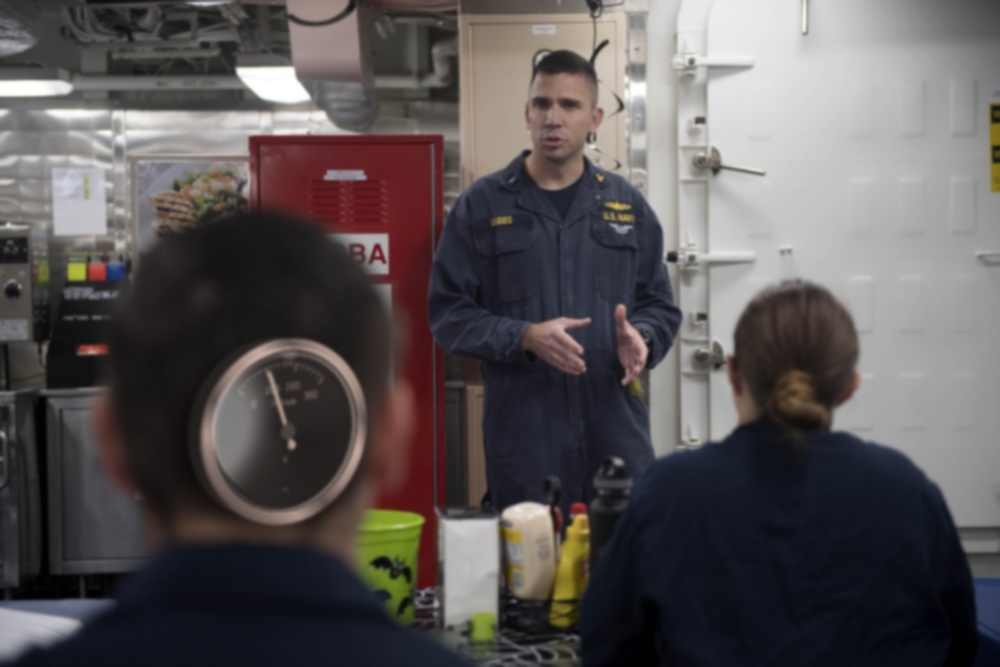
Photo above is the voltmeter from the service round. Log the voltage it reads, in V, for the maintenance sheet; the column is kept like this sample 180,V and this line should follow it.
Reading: 100,V
